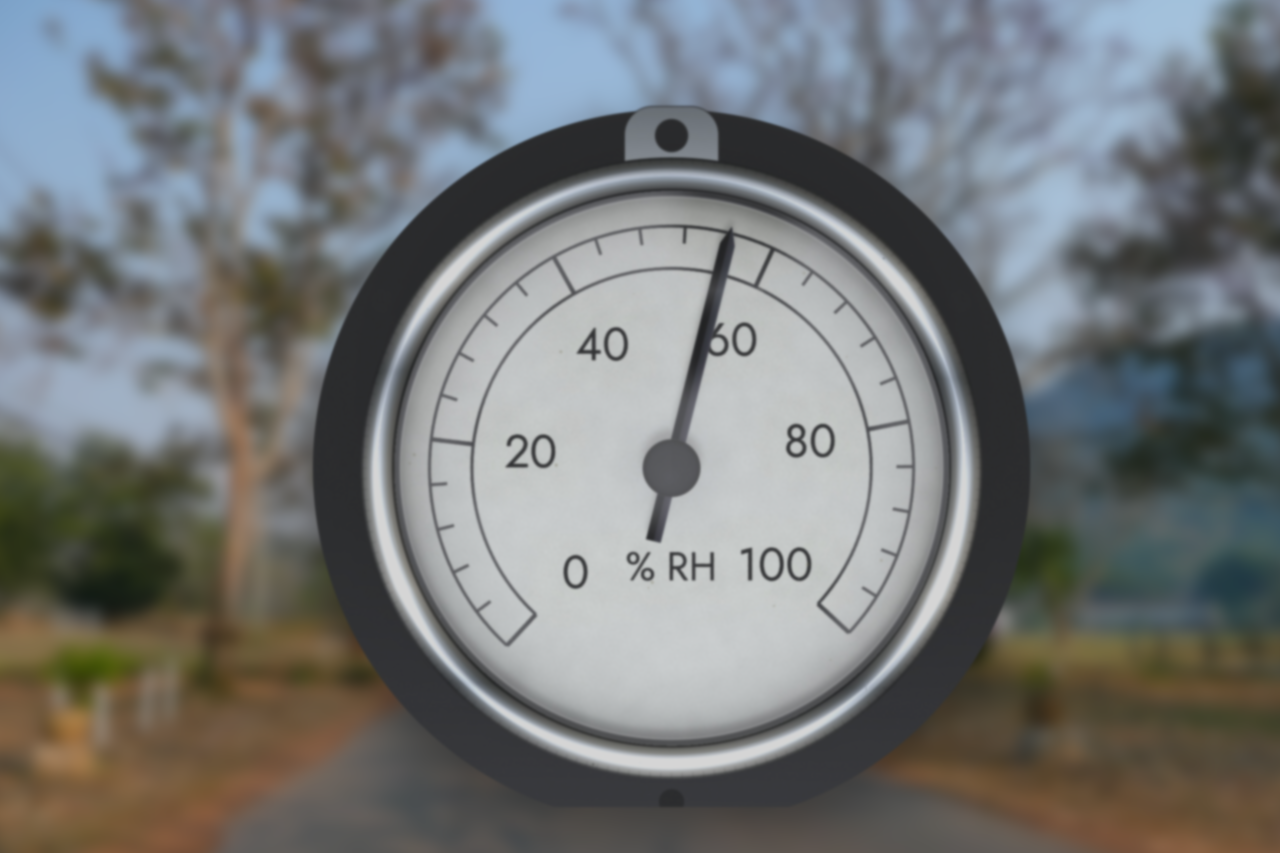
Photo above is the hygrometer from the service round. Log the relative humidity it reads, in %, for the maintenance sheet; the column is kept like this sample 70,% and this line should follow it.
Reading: 56,%
